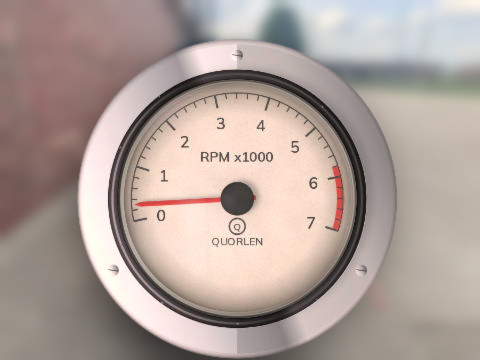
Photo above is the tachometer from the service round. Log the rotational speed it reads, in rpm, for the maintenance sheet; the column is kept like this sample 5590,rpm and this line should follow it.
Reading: 300,rpm
